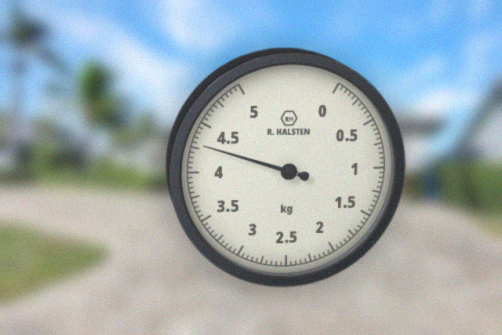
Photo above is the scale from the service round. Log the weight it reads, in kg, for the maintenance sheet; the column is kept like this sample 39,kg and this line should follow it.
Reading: 4.3,kg
